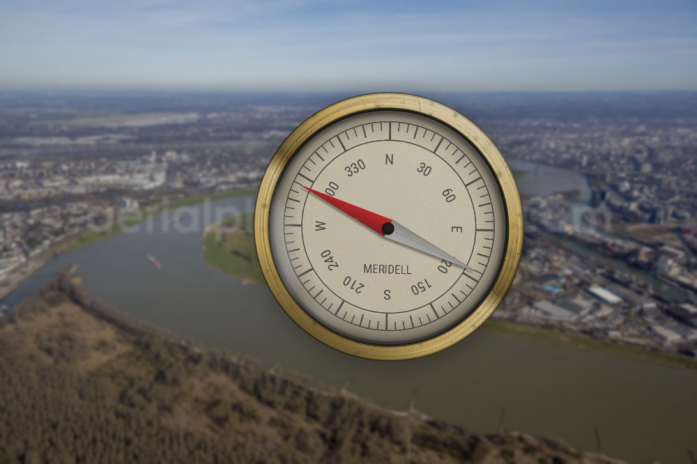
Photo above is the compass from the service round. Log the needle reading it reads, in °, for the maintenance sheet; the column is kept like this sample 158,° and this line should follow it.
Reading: 295,°
